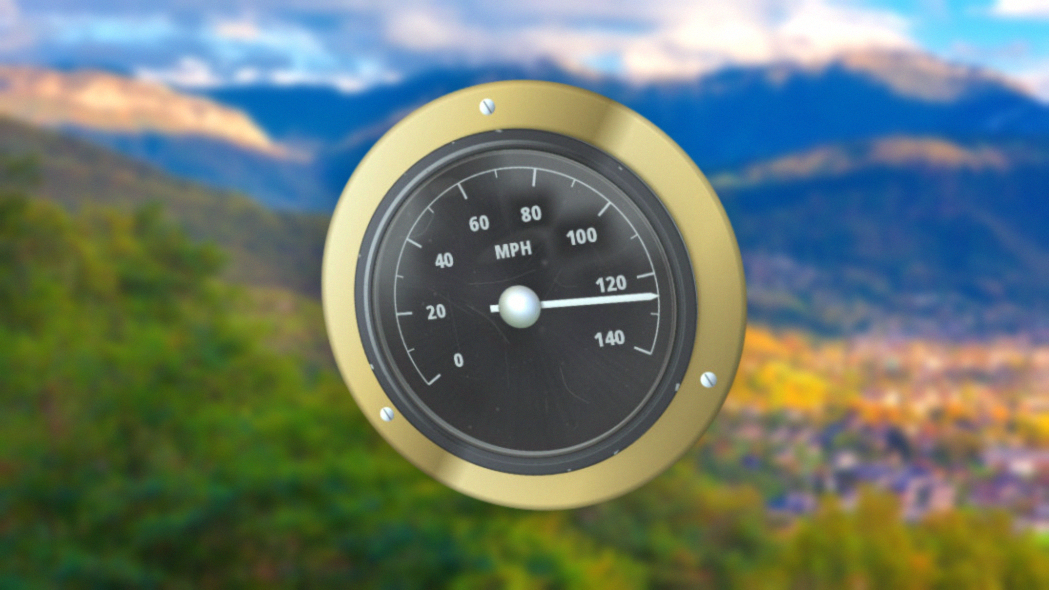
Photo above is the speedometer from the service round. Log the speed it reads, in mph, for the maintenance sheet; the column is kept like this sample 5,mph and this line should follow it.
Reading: 125,mph
